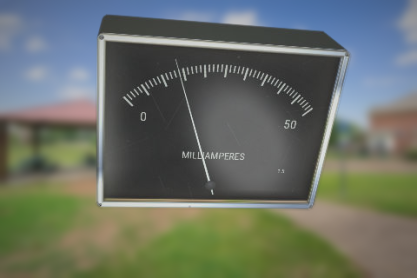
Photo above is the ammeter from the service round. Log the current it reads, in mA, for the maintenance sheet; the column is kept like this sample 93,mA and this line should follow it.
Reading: 14,mA
